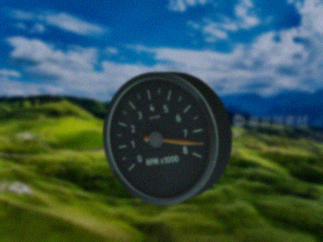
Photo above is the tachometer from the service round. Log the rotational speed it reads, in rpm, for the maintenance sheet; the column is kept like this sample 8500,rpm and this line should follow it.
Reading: 7500,rpm
